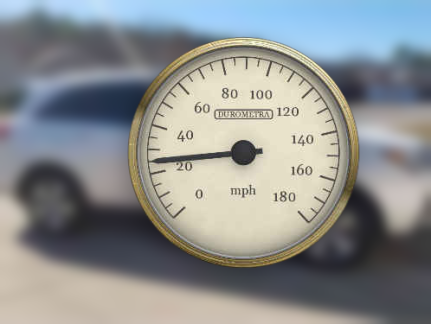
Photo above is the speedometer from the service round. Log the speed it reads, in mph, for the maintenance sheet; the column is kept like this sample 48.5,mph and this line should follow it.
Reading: 25,mph
